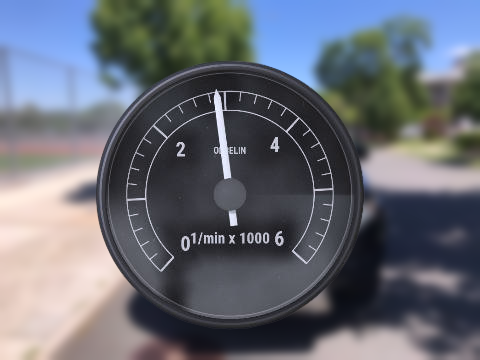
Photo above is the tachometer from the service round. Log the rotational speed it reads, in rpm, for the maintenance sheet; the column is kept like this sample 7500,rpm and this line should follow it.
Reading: 2900,rpm
